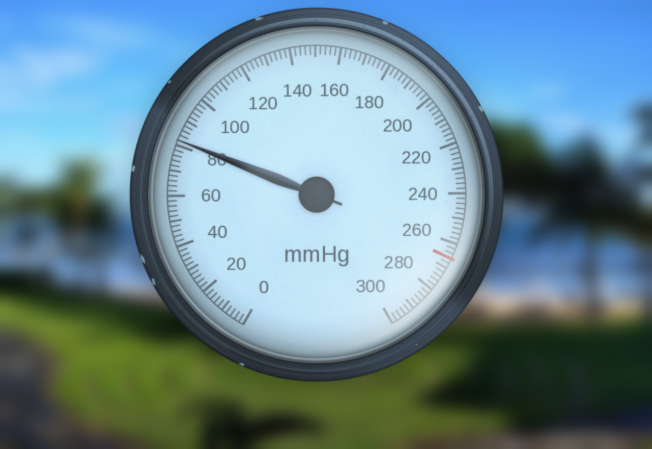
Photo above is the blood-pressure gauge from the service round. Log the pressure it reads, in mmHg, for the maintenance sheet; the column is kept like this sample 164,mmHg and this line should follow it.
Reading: 82,mmHg
